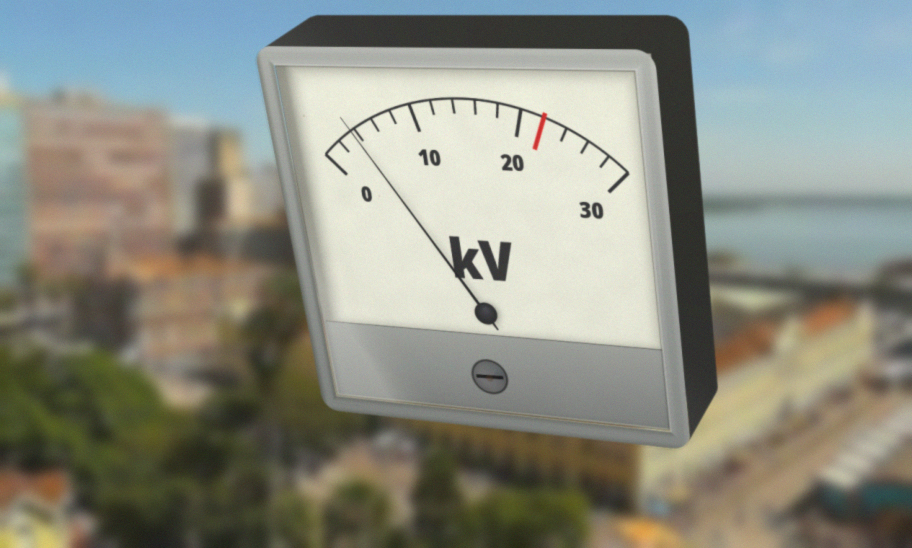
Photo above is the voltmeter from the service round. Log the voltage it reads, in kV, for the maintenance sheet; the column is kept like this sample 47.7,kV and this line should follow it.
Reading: 4,kV
